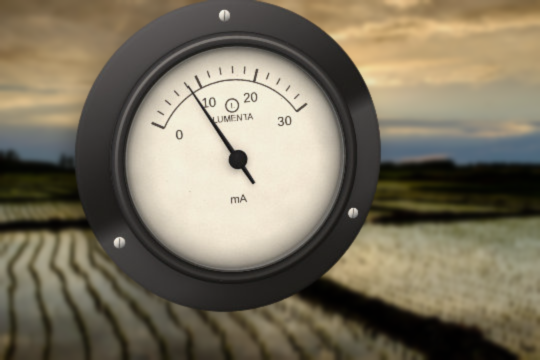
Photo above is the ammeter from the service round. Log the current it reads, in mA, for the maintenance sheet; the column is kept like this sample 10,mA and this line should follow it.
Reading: 8,mA
